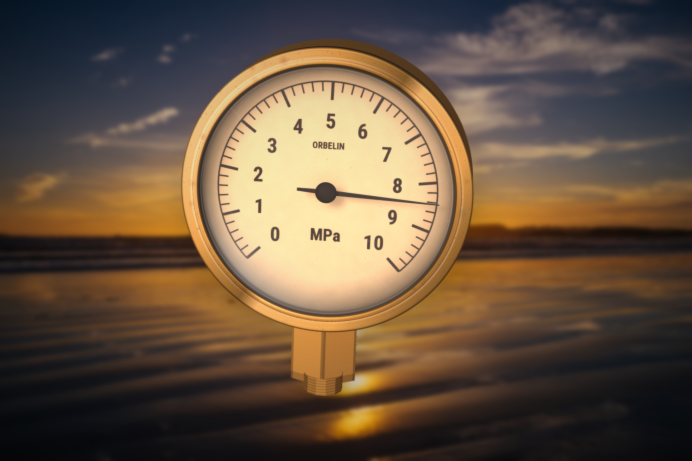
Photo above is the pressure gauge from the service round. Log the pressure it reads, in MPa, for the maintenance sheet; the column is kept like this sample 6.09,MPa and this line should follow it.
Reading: 8.4,MPa
